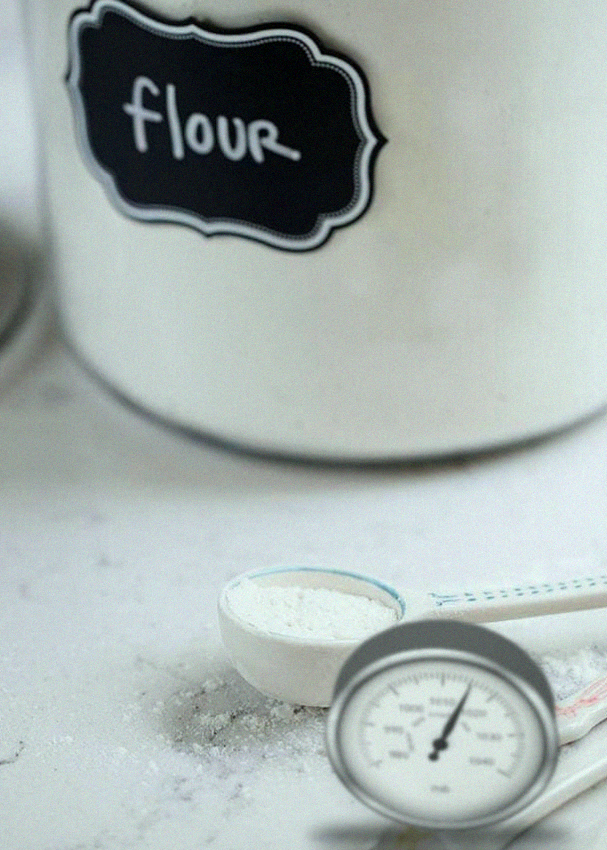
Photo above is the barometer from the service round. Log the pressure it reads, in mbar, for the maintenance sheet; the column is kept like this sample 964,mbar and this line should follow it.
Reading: 1015,mbar
